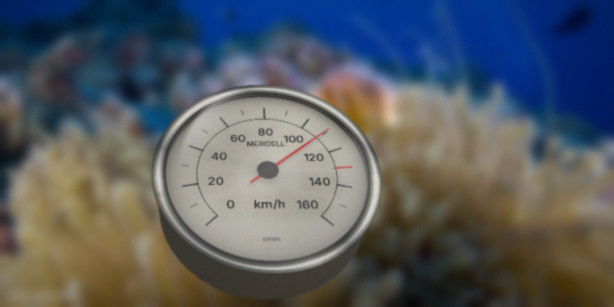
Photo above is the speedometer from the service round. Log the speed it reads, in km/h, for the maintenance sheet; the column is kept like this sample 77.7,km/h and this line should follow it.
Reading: 110,km/h
